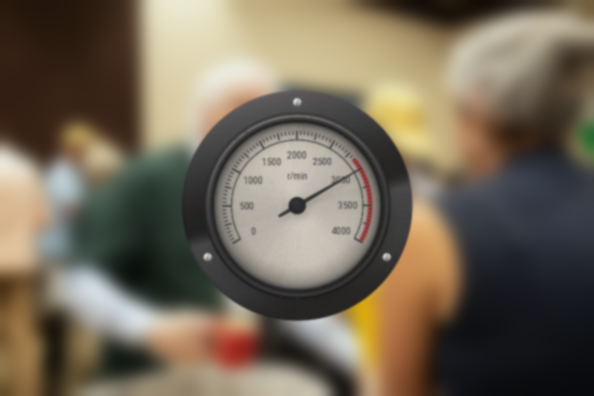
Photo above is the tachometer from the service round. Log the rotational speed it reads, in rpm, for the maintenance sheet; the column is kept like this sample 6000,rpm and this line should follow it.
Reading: 3000,rpm
